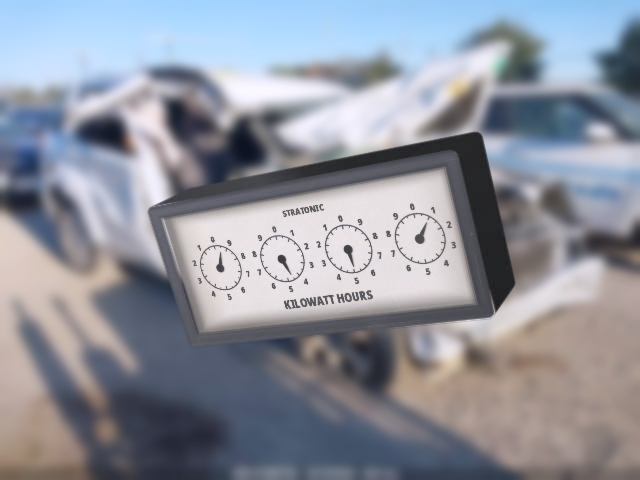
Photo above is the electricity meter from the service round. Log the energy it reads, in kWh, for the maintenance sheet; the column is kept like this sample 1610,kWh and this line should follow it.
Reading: 9451,kWh
